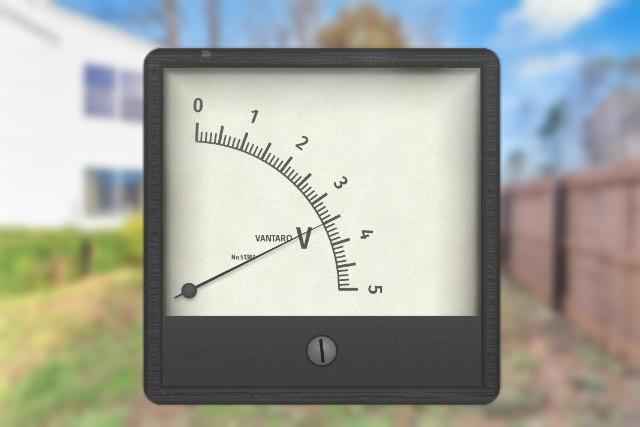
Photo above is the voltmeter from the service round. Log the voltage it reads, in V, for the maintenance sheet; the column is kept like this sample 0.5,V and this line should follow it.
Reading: 3.5,V
